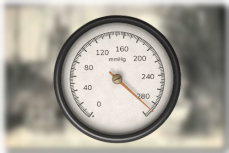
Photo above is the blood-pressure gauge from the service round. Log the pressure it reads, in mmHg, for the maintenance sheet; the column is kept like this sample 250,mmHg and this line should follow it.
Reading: 290,mmHg
